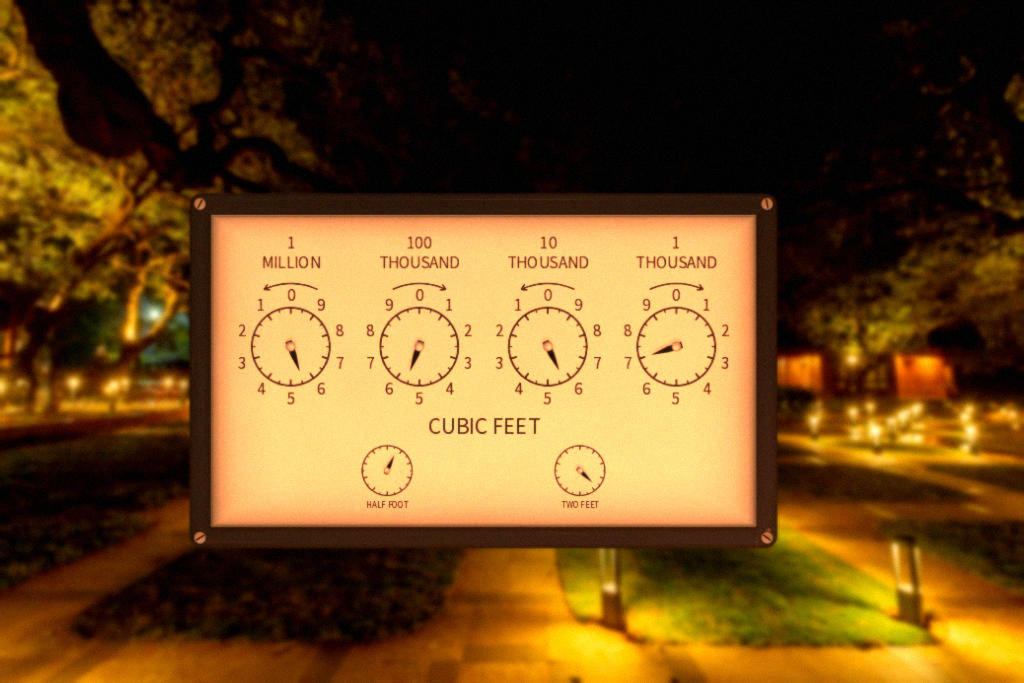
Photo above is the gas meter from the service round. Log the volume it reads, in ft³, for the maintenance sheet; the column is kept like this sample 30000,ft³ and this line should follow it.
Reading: 555700,ft³
